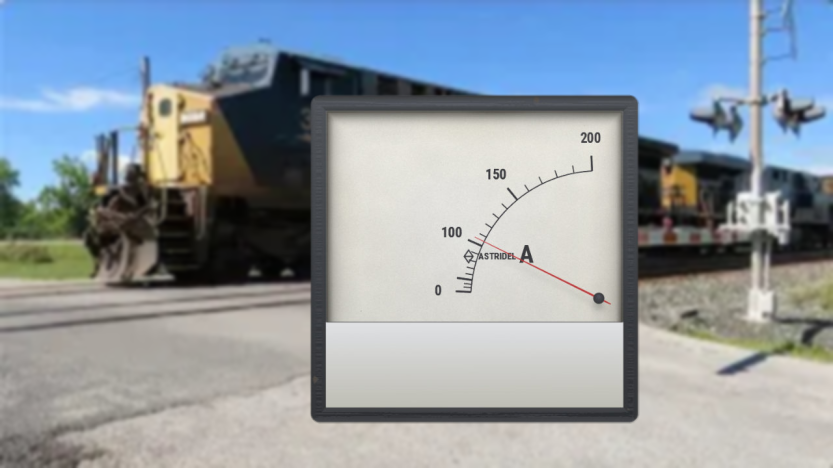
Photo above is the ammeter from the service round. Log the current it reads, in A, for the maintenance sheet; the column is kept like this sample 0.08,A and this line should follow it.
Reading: 105,A
